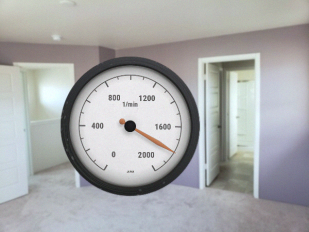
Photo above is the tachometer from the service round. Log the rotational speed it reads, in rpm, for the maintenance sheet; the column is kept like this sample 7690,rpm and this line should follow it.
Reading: 1800,rpm
